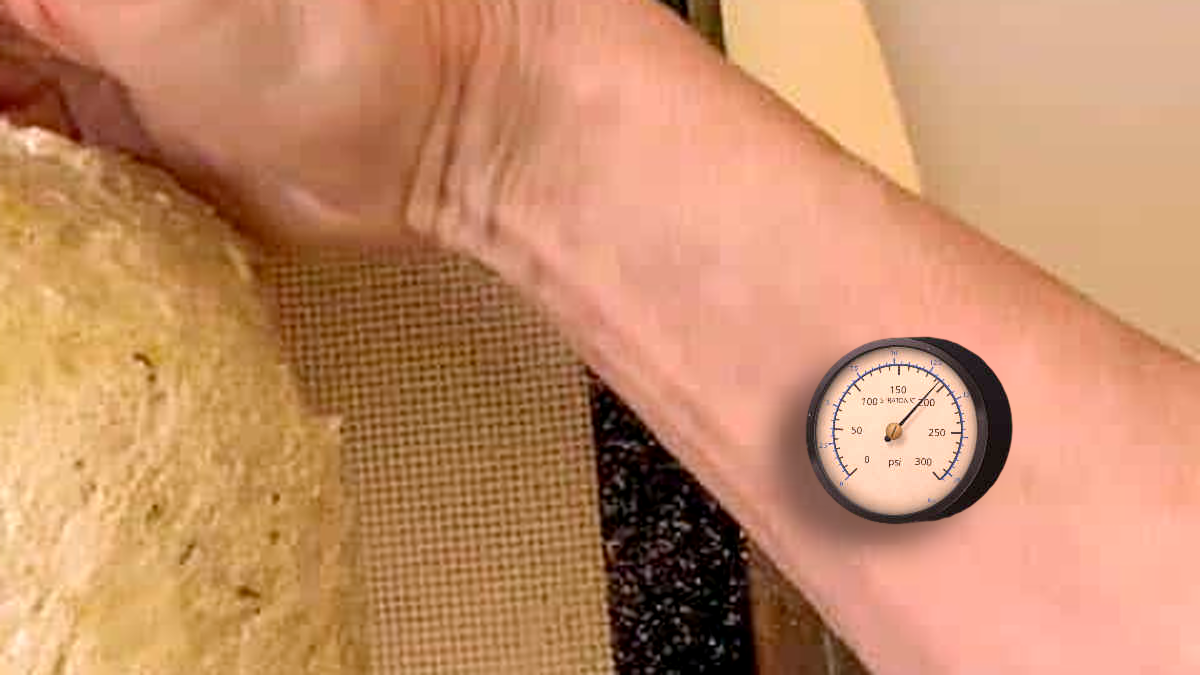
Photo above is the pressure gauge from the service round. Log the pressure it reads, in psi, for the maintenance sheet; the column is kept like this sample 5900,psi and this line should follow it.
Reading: 195,psi
